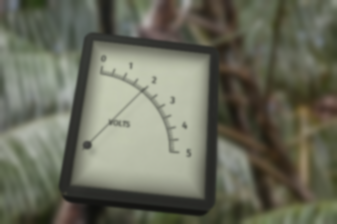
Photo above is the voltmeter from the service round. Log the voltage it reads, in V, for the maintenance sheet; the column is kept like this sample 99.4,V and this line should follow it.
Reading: 2,V
